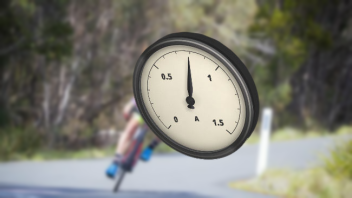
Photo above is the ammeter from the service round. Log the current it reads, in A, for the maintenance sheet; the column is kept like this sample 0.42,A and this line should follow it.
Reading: 0.8,A
